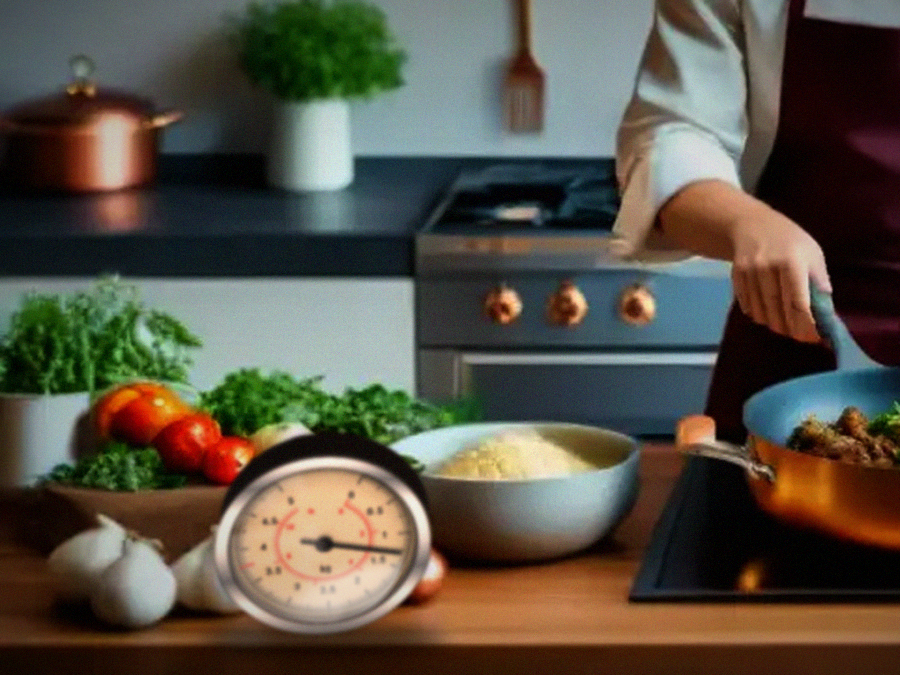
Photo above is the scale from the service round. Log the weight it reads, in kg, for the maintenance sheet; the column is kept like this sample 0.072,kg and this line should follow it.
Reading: 1.25,kg
